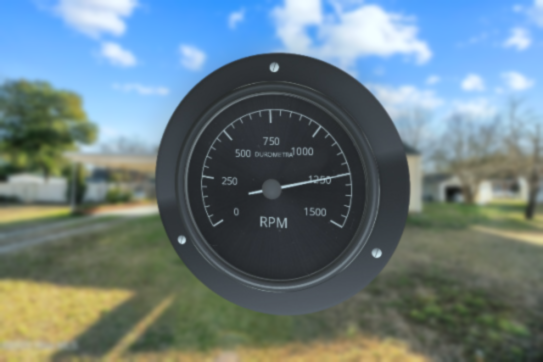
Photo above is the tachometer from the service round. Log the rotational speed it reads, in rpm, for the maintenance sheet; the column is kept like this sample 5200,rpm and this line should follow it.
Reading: 1250,rpm
